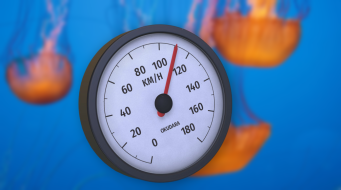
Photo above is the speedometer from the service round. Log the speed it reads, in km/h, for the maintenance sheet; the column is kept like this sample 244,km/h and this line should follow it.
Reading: 110,km/h
